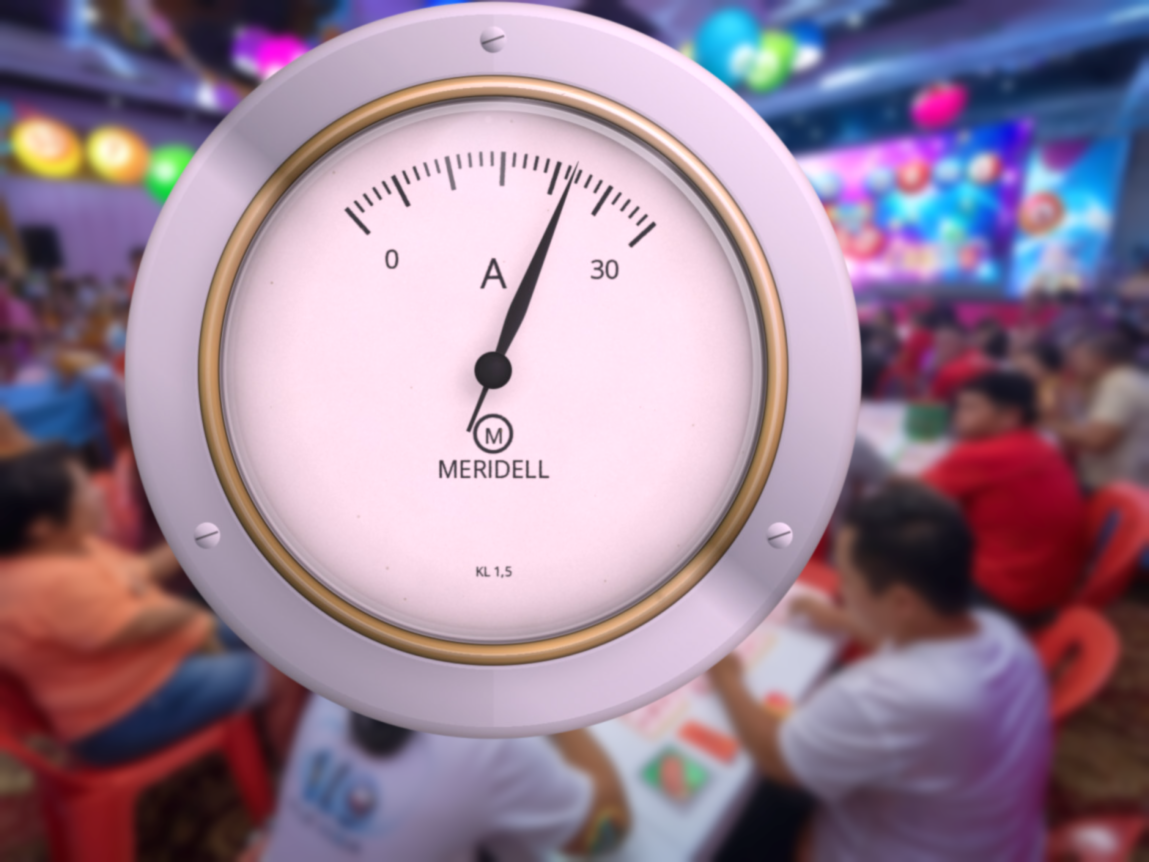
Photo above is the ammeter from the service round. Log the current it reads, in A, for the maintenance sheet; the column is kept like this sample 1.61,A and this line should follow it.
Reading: 21.5,A
